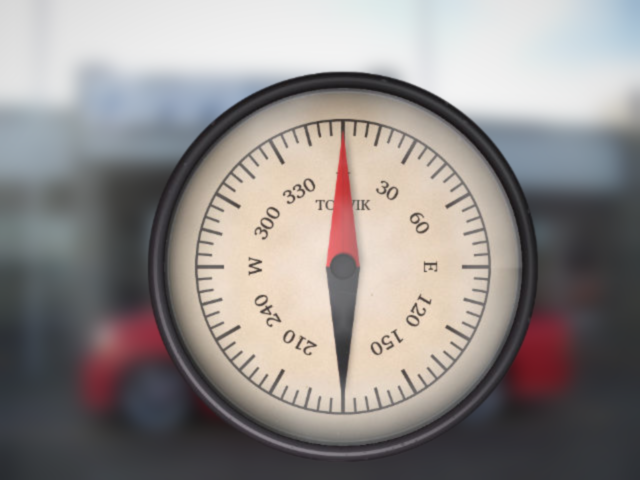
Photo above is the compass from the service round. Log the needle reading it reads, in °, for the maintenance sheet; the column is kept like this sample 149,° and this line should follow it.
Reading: 0,°
